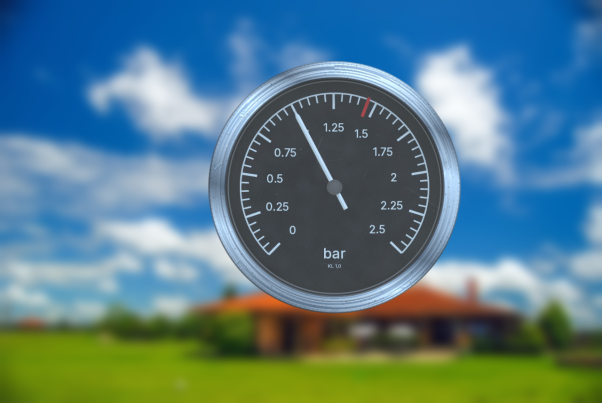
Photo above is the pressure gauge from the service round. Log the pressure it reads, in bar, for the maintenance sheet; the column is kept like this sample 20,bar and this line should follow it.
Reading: 1,bar
